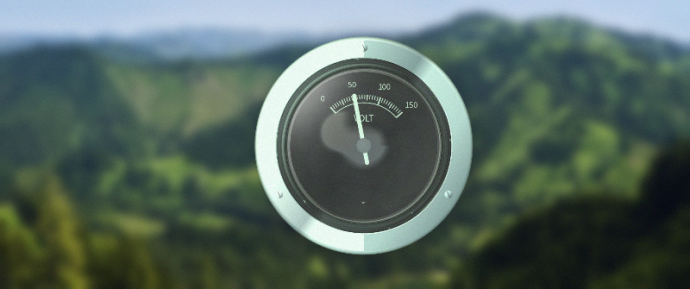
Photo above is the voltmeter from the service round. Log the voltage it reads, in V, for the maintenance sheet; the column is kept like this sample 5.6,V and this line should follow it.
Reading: 50,V
